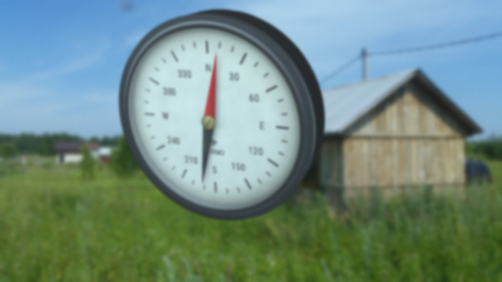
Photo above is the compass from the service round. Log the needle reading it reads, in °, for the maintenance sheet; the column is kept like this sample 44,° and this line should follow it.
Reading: 10,°
